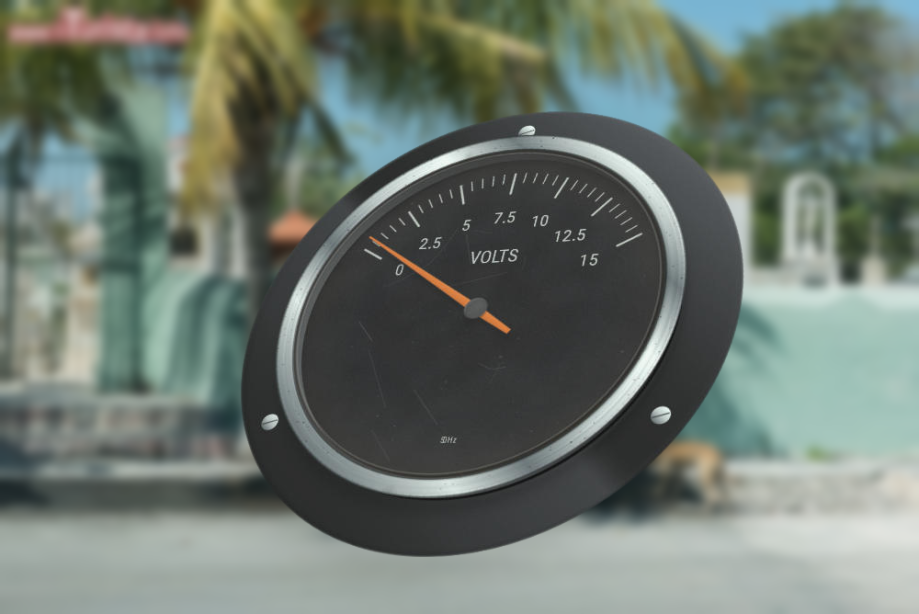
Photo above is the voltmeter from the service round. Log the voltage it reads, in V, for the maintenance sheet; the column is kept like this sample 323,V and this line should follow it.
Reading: 0.5,V
